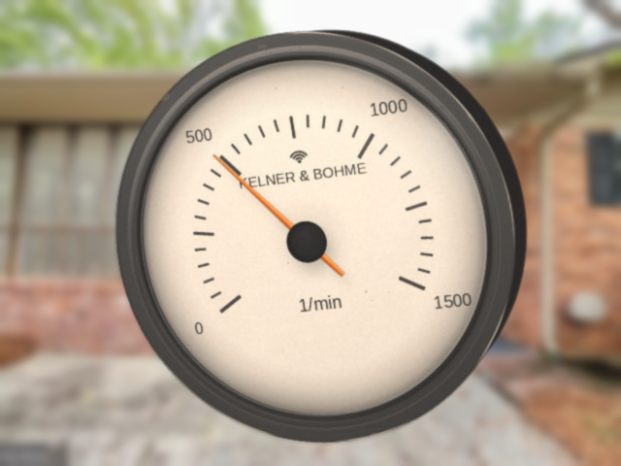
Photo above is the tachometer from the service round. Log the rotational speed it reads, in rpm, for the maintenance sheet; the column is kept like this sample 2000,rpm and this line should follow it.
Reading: 500,rpm
